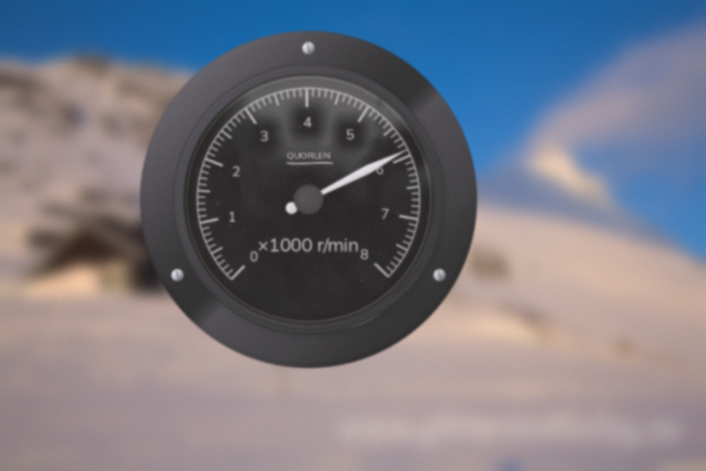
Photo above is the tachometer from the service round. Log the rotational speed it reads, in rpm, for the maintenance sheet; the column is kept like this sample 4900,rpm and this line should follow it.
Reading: 5900,rpm
